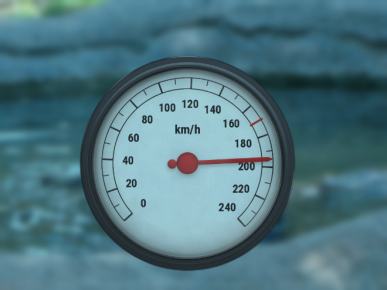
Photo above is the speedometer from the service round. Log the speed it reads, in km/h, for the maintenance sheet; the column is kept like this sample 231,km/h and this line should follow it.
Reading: 195,km/h
